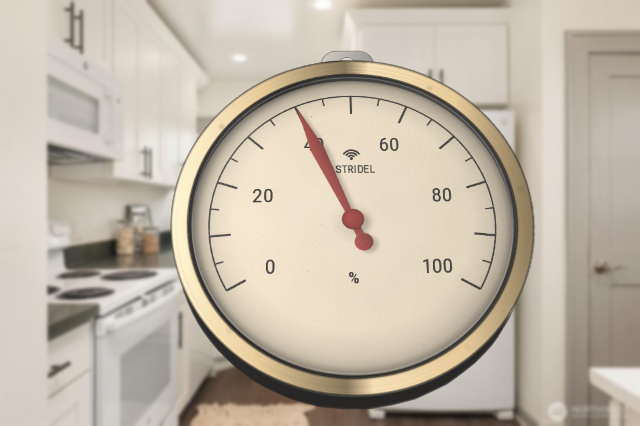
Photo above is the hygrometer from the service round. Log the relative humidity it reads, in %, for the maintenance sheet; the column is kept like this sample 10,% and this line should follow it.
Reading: 40,%
